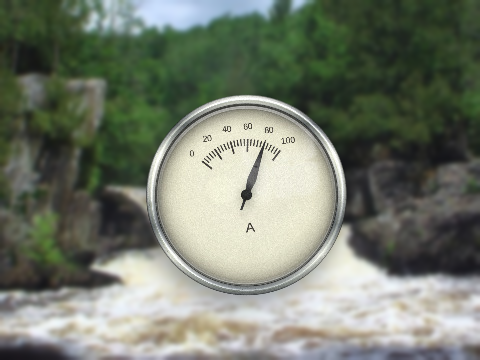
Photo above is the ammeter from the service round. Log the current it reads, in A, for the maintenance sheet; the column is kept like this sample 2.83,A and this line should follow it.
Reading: 80,A
